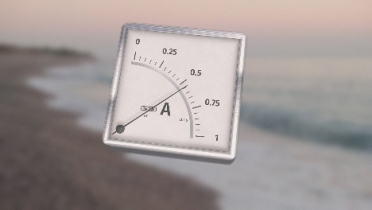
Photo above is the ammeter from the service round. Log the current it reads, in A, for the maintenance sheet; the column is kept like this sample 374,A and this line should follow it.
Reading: 0.55,A
